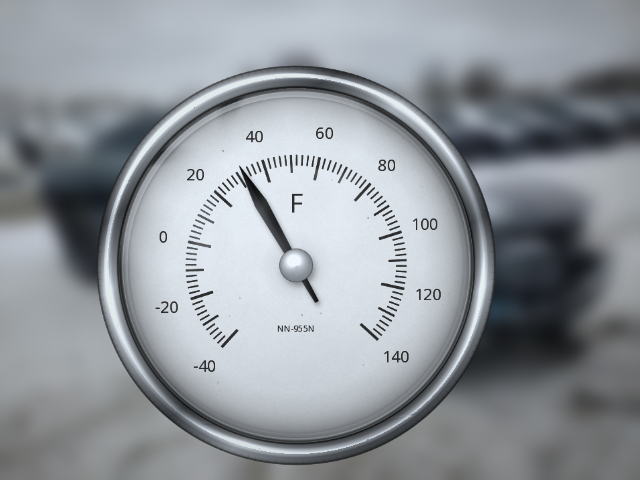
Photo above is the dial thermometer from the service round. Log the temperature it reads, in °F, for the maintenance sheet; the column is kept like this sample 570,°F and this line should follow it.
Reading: 32,°F
